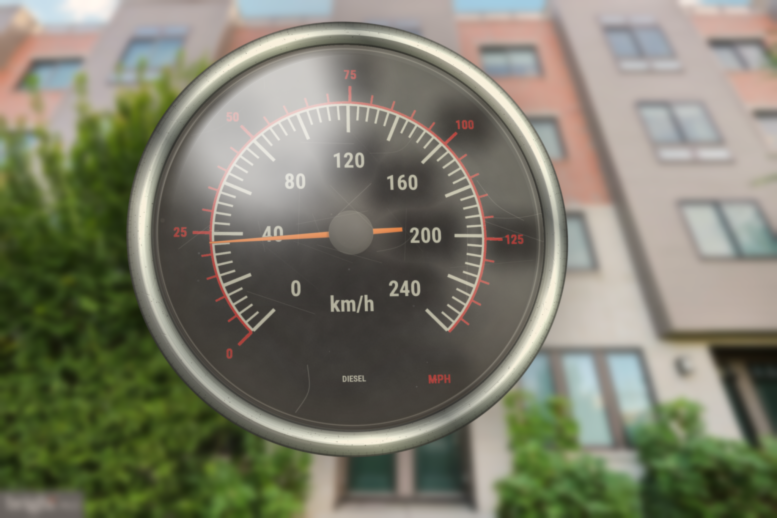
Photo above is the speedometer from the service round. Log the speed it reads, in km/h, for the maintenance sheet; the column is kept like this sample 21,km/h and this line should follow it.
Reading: 36,km/h
